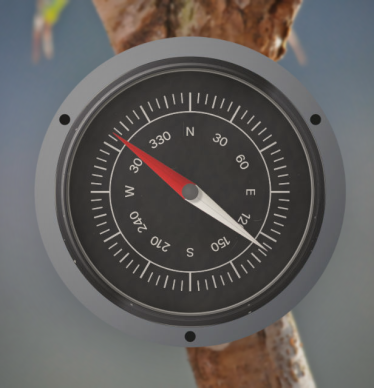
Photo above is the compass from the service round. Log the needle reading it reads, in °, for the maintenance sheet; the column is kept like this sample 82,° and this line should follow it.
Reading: 307.5,°
